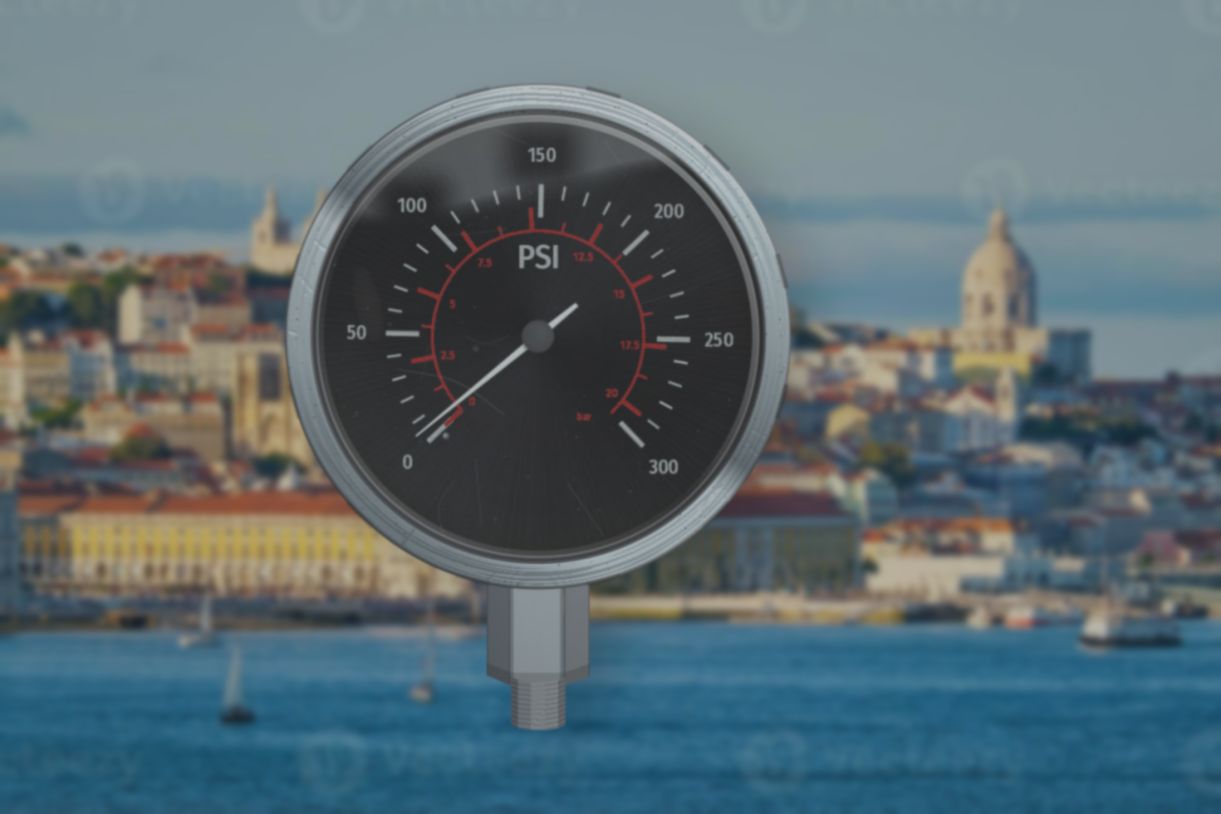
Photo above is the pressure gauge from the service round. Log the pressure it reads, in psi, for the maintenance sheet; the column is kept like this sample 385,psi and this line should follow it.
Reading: 5,psi
